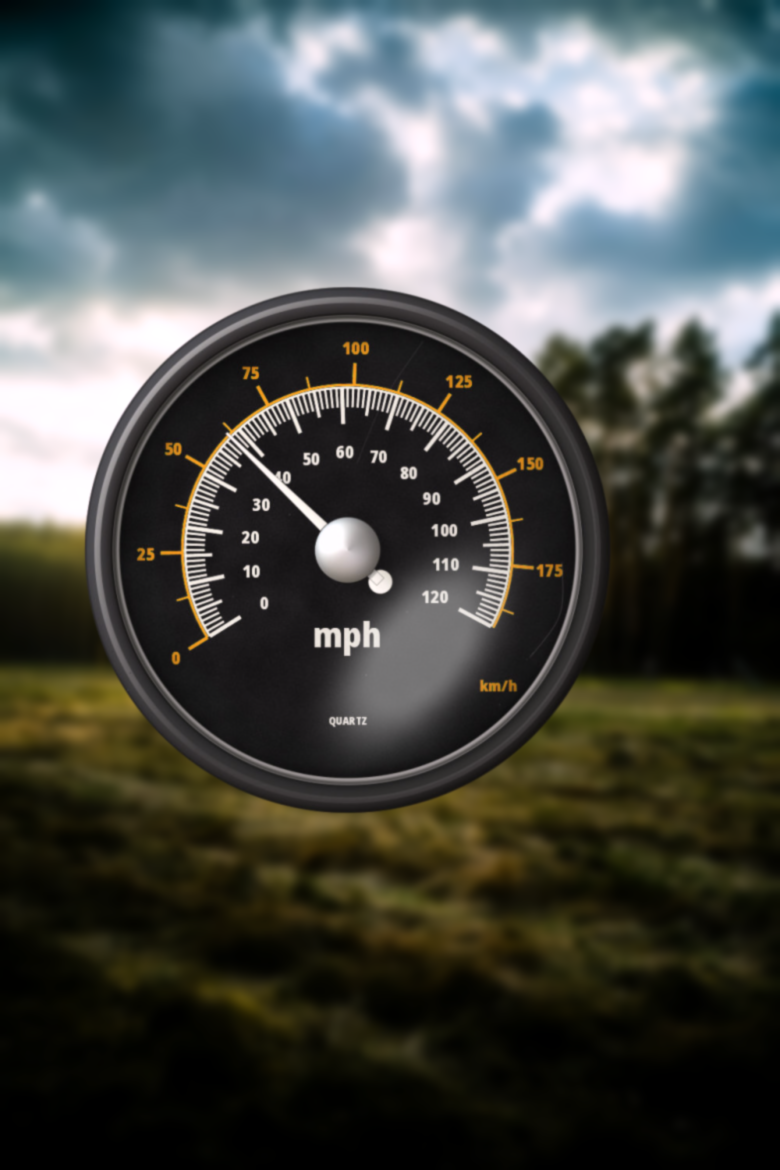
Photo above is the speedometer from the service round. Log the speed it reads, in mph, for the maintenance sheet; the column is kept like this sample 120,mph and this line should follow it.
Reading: 38,mph
